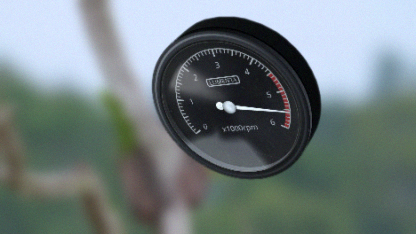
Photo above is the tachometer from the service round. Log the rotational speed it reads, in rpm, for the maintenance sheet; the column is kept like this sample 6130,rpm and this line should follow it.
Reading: 5500,rpm
